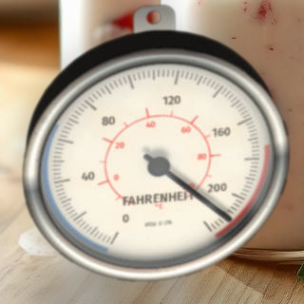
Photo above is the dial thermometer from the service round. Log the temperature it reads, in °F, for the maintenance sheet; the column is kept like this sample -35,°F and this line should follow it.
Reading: 210,°F
